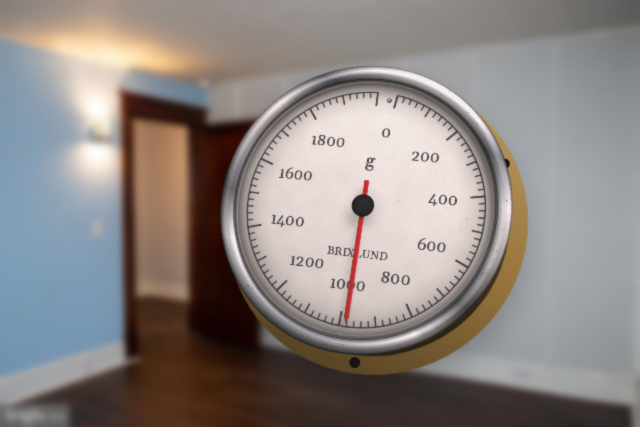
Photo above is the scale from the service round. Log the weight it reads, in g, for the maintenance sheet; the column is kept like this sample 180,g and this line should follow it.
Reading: 980,g
